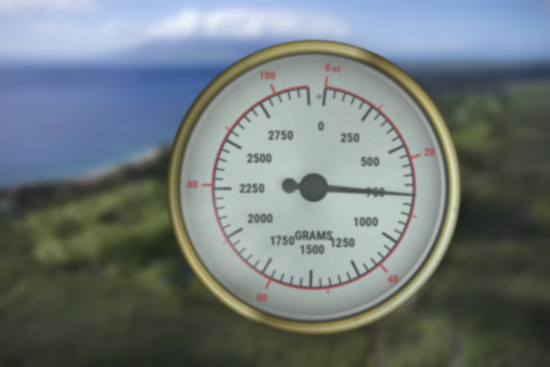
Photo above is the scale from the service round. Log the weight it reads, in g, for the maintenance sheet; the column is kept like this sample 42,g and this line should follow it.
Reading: 750,g
